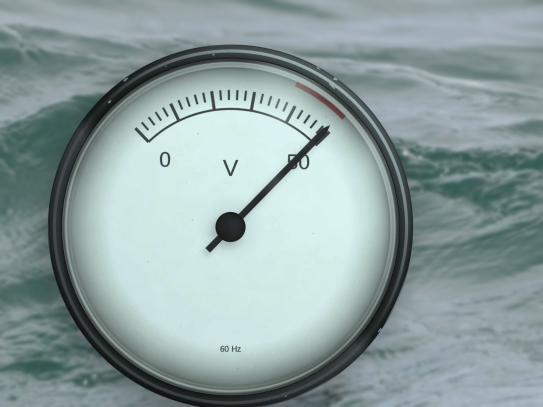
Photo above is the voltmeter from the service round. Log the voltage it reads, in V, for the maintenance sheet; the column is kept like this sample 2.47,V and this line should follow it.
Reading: 49,V
